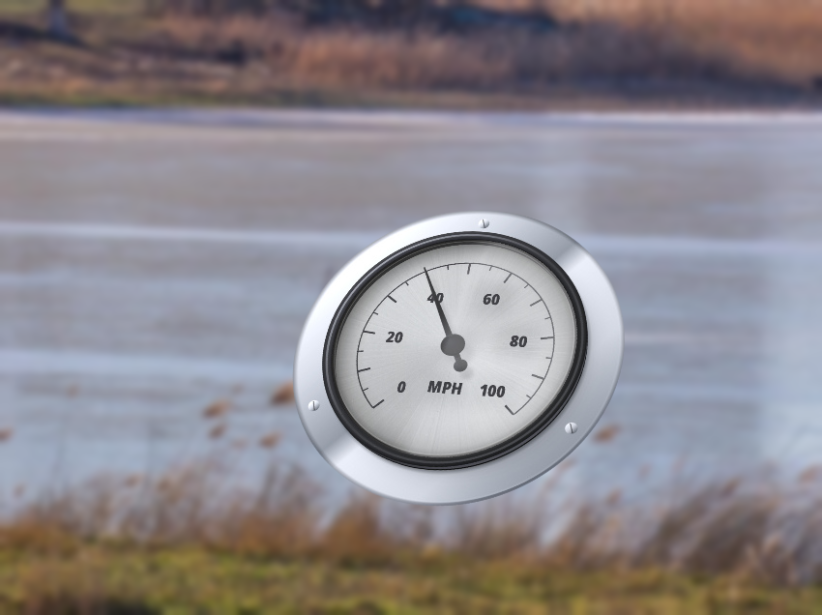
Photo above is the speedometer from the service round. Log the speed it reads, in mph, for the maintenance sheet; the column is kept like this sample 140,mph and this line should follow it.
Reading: 40,mph
